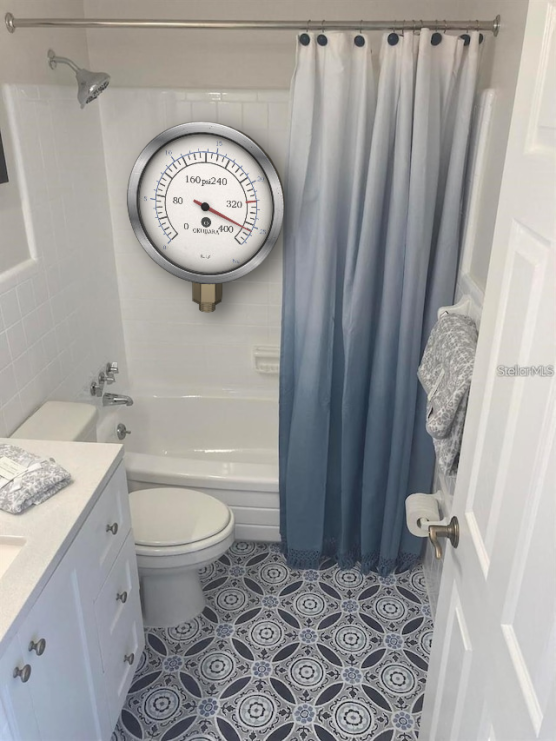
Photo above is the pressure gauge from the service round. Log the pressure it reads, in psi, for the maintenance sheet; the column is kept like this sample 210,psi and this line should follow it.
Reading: 370,psi
